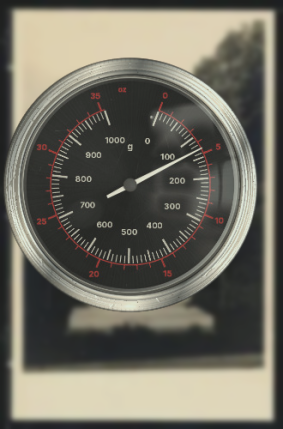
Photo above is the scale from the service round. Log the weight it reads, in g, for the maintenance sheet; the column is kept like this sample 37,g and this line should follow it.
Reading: 130,g
